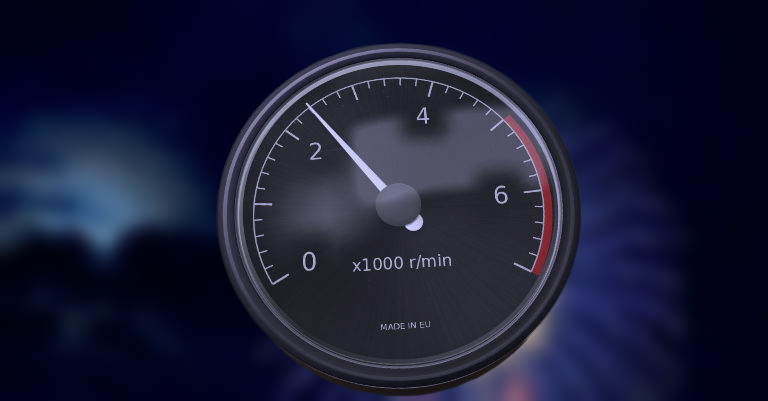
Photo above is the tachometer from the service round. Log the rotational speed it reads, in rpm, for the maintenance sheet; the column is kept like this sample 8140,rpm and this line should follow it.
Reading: 2400,rpm
